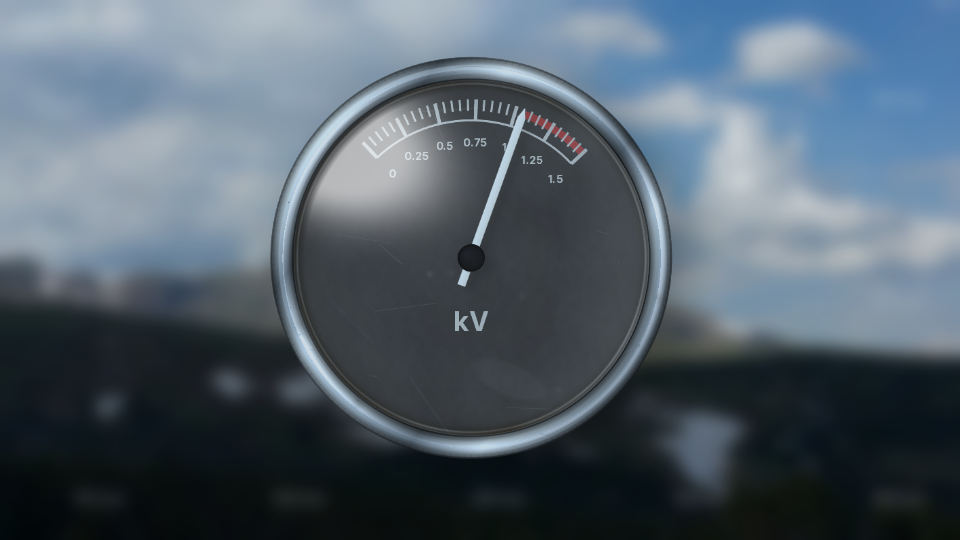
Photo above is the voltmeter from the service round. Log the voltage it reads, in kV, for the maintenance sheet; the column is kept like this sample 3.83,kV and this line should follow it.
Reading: 1.05,kV
